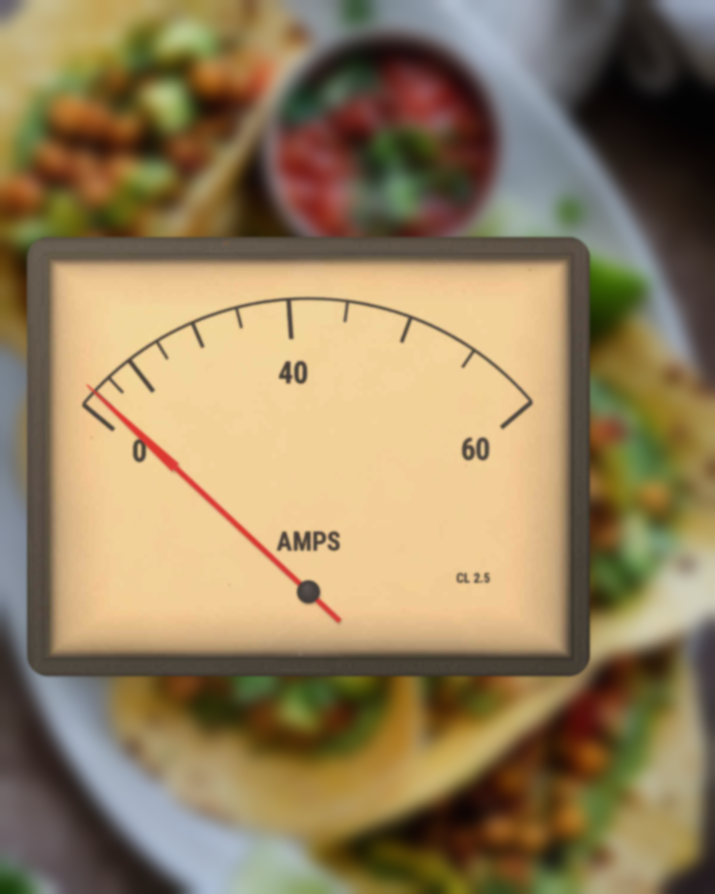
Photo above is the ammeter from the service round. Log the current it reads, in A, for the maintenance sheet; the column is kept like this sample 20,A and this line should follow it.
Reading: 10,A
